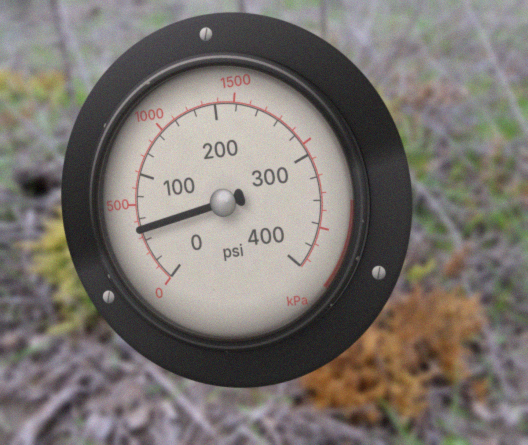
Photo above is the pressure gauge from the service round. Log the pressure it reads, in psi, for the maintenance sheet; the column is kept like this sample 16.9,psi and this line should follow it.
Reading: 50,psi
